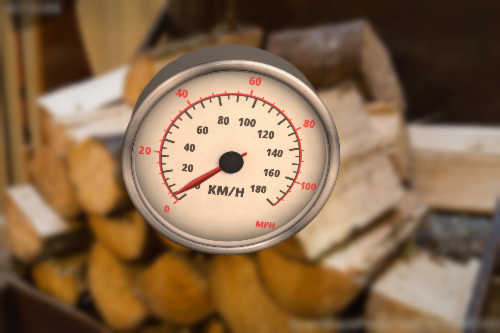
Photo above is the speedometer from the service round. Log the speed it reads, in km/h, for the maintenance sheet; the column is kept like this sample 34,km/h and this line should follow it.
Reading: 5,km/h
